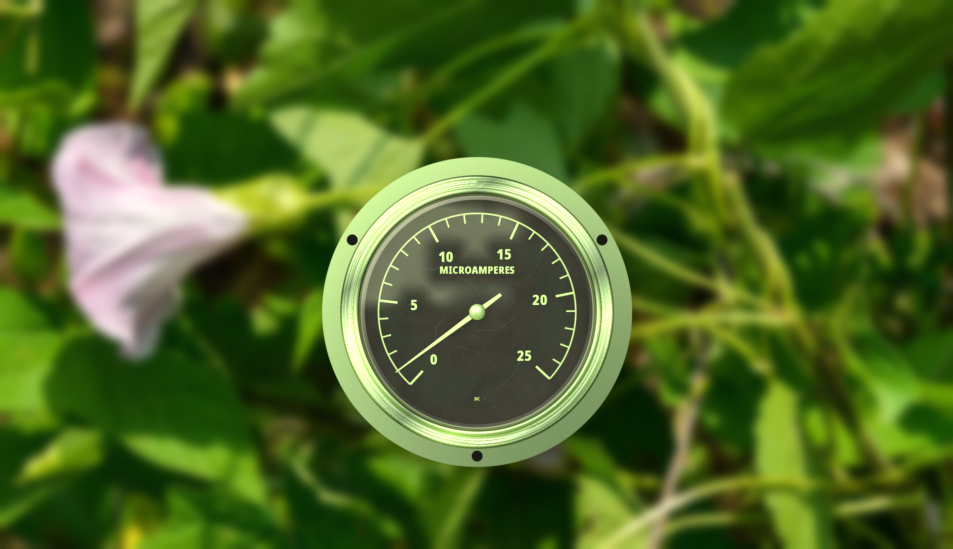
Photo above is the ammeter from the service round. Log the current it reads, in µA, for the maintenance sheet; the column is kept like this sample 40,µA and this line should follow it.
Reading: 1,µA
